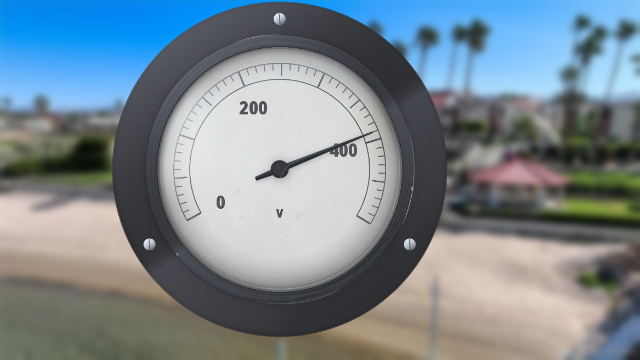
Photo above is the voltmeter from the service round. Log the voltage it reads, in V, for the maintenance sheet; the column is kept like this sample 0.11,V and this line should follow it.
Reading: 390,V
